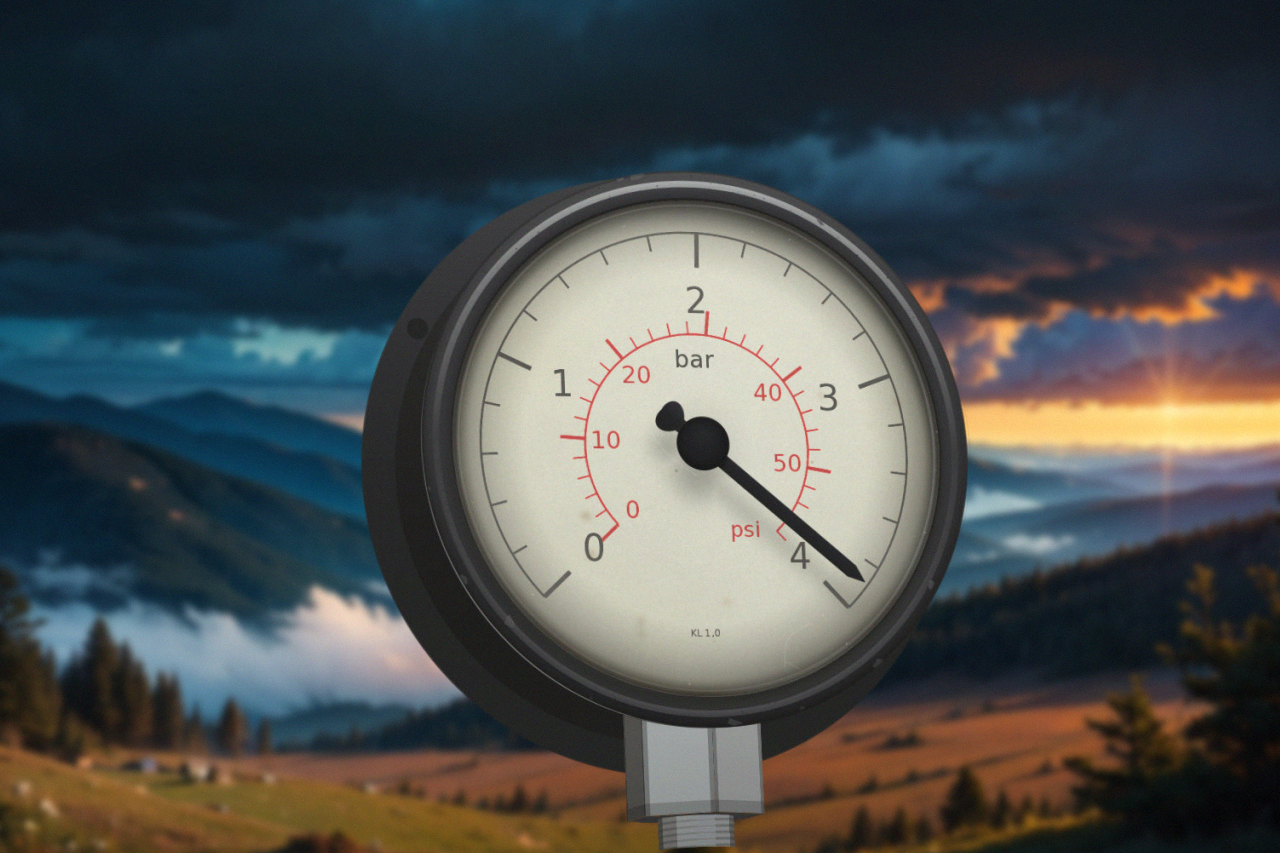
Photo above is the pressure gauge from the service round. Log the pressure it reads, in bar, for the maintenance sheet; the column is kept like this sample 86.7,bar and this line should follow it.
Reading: 3.9,bar
